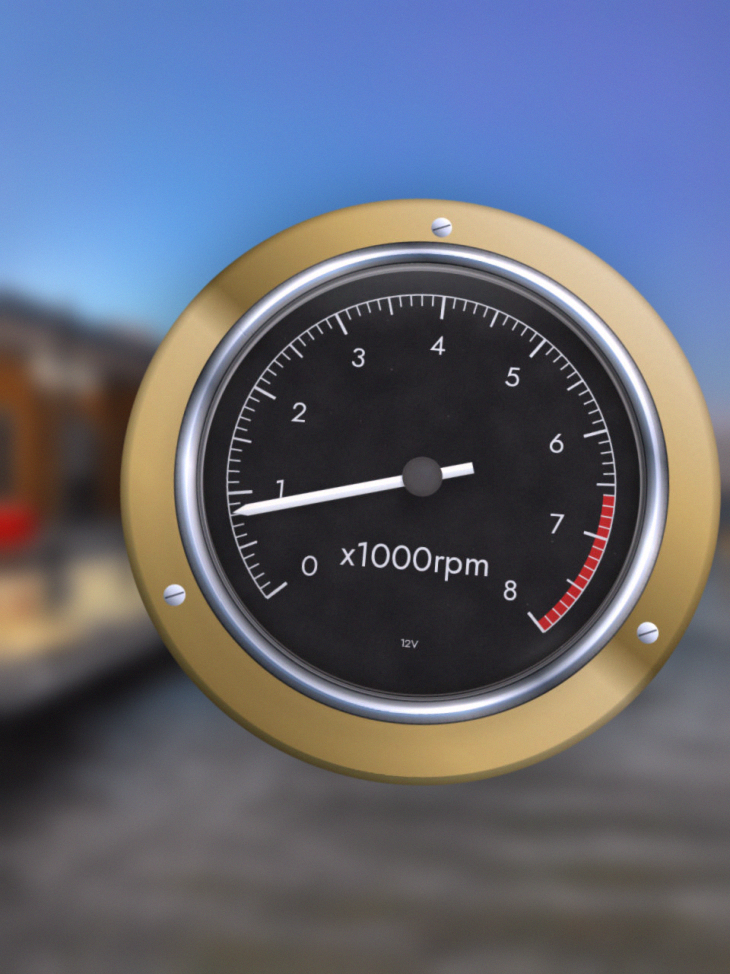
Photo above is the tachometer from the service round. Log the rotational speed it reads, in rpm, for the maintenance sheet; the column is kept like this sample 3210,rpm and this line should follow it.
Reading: 800,rpm
